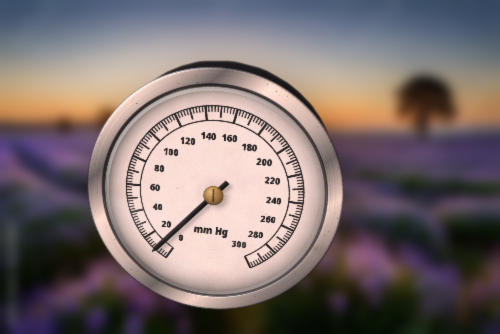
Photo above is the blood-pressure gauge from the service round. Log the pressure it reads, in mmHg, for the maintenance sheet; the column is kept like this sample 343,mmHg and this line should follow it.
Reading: 10,mmHg
